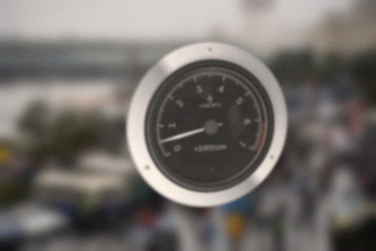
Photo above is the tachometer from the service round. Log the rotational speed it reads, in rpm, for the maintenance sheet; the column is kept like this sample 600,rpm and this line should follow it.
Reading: 500,rpm
